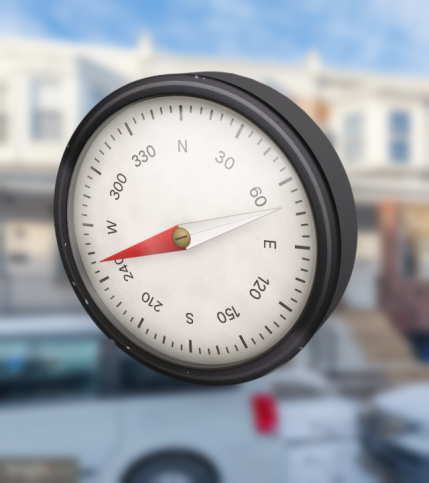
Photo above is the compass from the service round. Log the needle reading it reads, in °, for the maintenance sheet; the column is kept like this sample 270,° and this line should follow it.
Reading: 250,°
